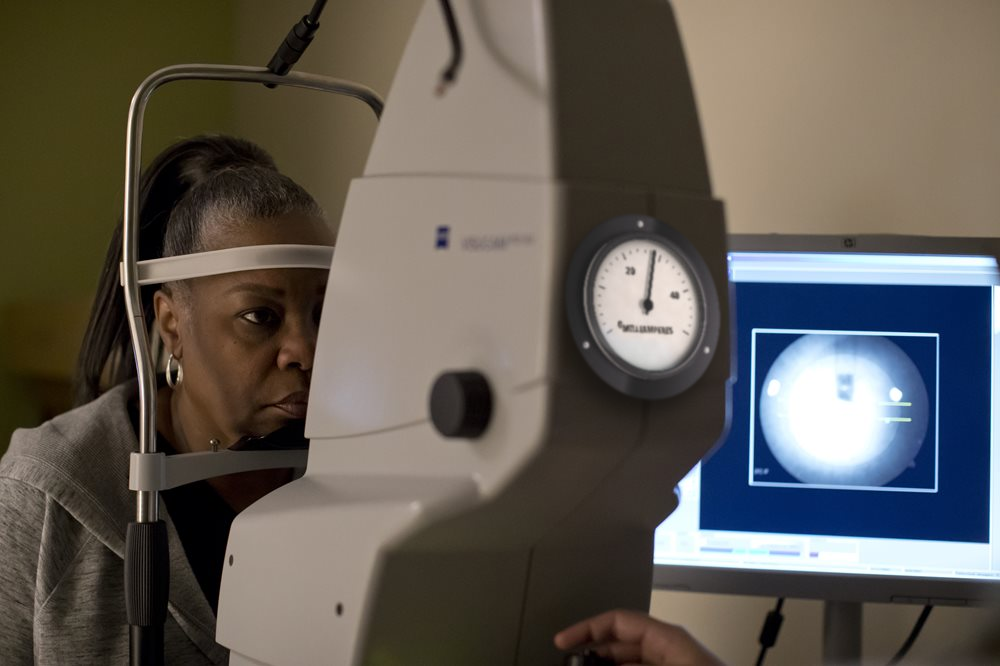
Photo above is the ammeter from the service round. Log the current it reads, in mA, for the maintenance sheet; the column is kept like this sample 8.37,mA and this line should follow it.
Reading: 28,mA
